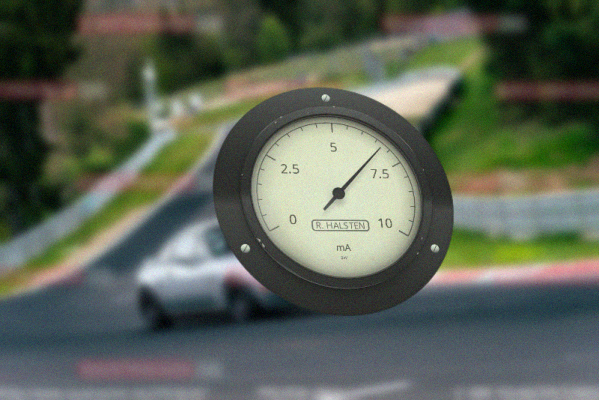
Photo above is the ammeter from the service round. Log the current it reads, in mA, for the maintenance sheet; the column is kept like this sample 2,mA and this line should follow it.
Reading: 6.75,mA
